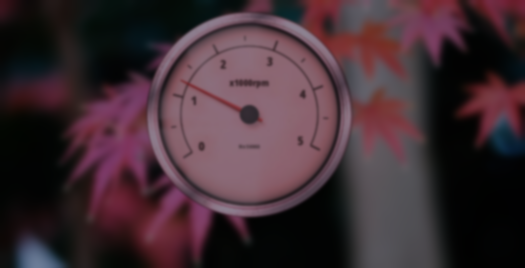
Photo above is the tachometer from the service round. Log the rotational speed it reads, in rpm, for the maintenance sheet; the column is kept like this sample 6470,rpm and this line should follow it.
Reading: 1250,rpm
